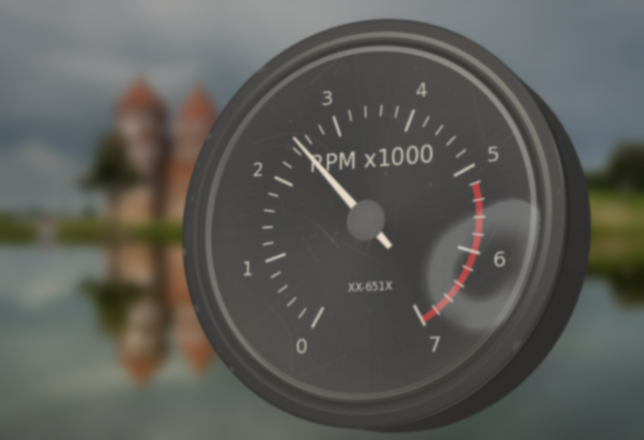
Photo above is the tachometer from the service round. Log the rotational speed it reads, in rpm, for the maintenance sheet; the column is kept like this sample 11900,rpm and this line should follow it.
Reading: 2500,rpm
